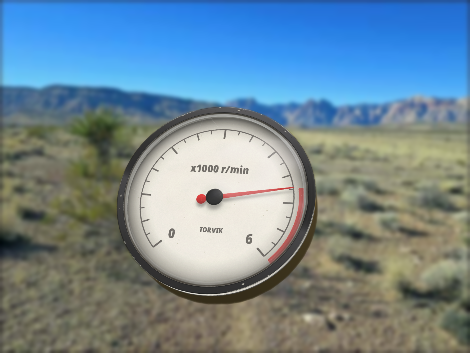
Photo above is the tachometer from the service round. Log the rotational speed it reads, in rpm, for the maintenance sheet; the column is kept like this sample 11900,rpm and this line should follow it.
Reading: 4750,rpm
